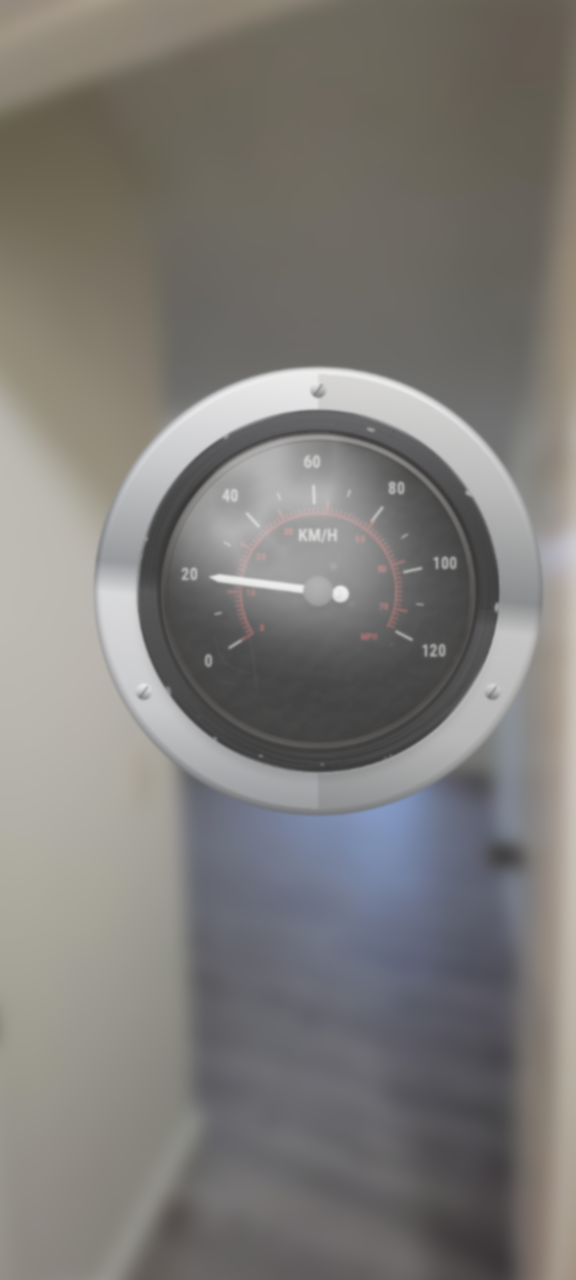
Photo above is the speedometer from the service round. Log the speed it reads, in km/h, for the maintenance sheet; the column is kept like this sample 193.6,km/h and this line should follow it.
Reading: 20,km/h
